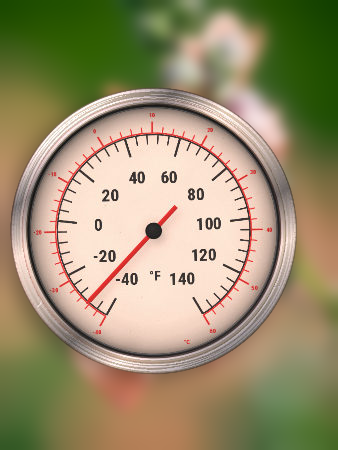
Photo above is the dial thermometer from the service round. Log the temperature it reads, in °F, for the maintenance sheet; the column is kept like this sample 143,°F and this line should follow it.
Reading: -32,°F
